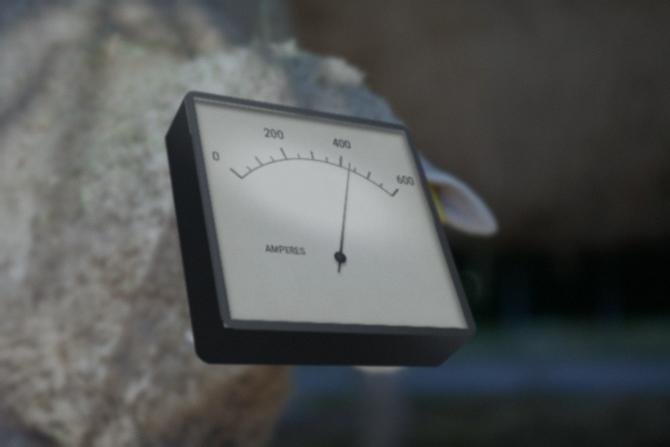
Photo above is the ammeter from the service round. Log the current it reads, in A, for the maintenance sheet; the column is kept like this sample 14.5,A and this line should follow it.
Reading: 425,A
